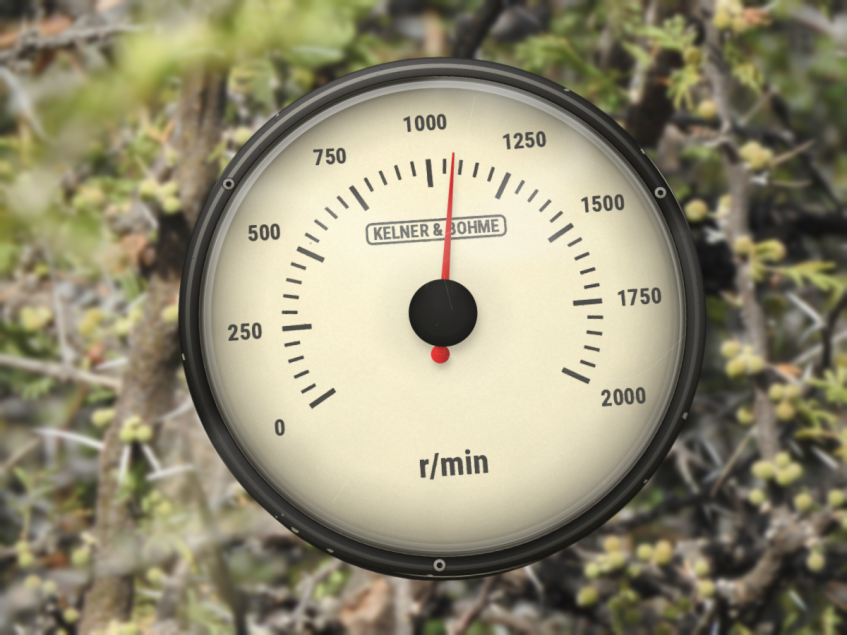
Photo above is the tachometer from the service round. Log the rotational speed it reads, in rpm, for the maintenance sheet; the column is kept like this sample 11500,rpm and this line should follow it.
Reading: 1075,rpm
